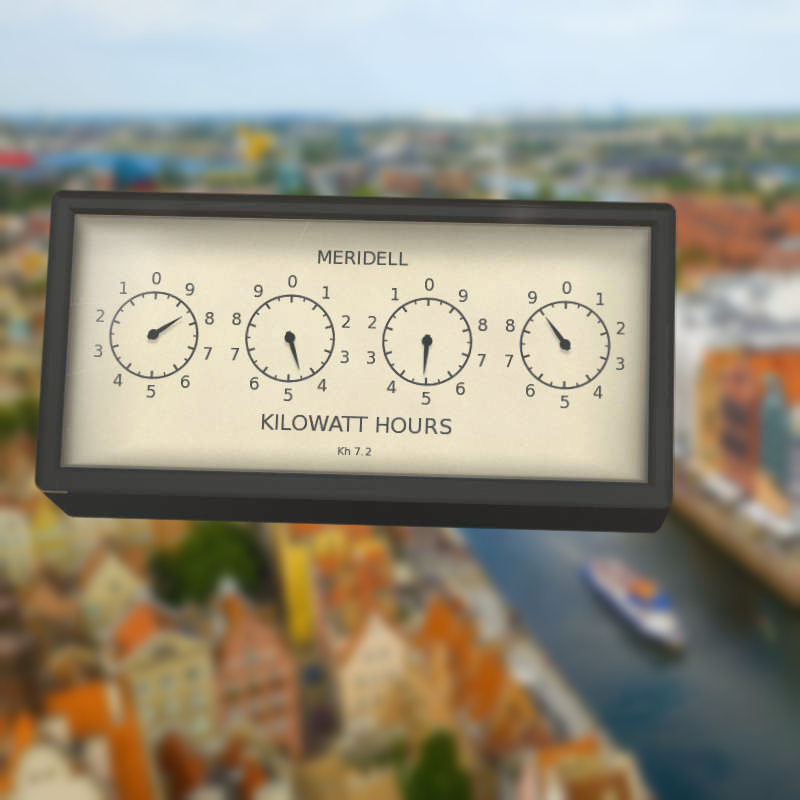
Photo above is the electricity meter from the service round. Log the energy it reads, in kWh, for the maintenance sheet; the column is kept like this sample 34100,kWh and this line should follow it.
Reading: 8449,kWh
